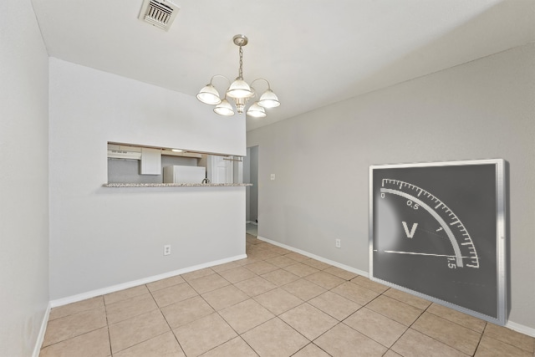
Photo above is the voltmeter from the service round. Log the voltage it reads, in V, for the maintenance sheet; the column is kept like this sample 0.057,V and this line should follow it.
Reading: 1.4,V
